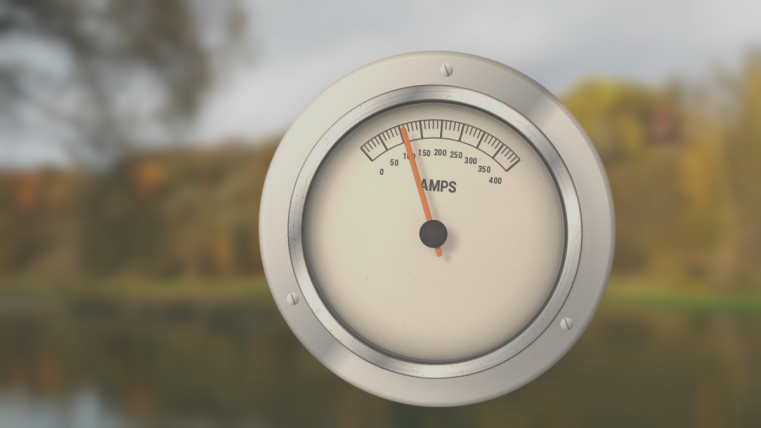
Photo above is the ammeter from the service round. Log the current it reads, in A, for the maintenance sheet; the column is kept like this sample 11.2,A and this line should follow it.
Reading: 110,A
